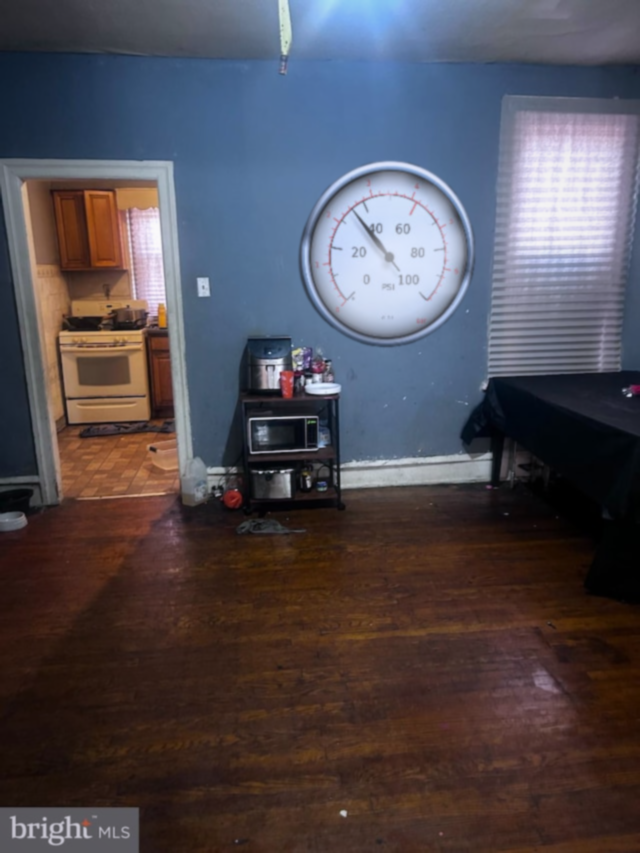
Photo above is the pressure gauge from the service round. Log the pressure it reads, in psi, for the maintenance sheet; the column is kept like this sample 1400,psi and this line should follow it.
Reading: 35,psi
